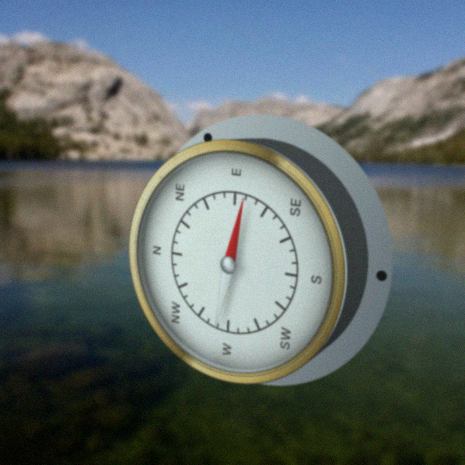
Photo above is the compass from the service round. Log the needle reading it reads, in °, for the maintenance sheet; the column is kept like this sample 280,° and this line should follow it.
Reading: 100,°
